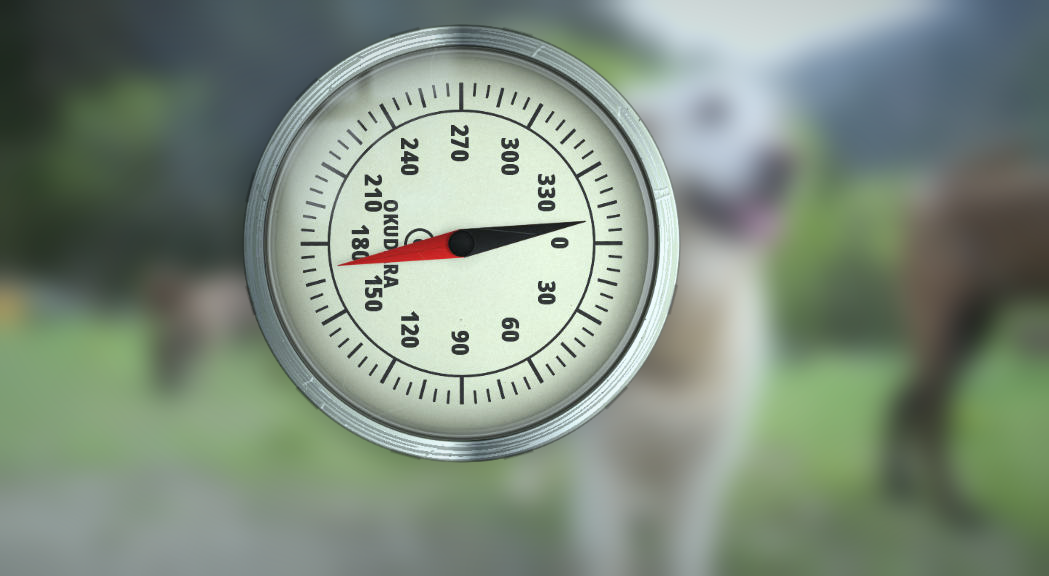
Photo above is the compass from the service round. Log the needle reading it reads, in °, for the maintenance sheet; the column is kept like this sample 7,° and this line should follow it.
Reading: 170,°
